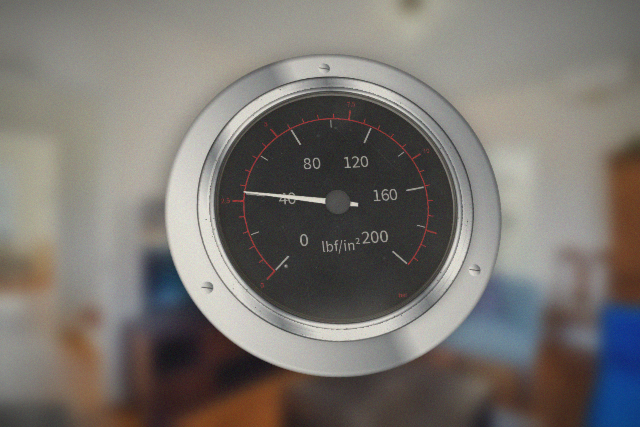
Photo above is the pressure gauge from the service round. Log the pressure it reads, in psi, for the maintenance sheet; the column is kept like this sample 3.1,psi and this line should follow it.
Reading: 40,psi
